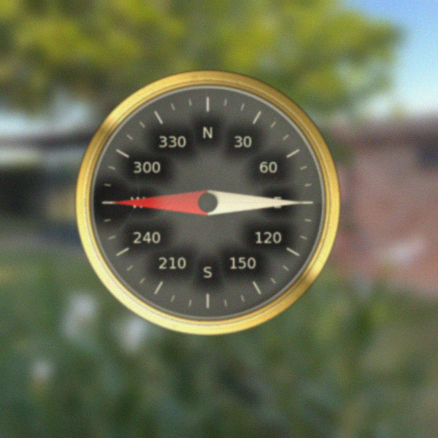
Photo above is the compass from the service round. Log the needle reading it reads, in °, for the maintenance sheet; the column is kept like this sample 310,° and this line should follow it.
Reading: 270,°
